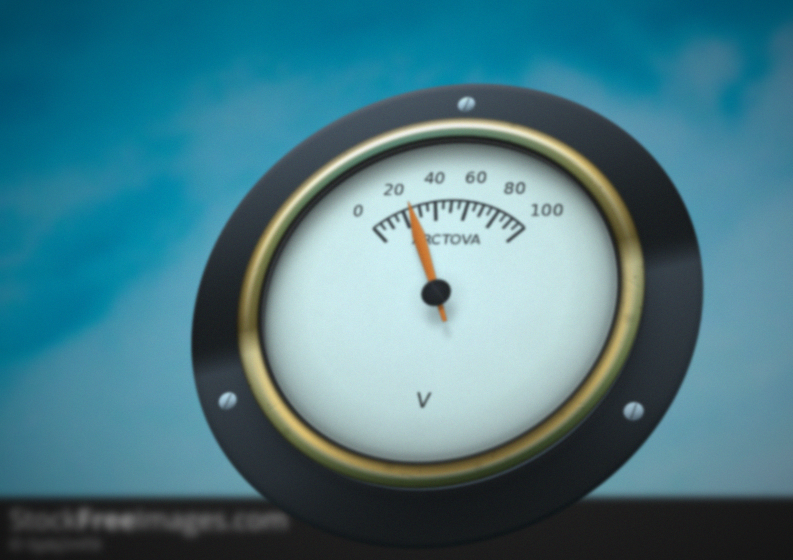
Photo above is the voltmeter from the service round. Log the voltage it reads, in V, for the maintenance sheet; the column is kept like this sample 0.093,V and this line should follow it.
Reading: 25,V
